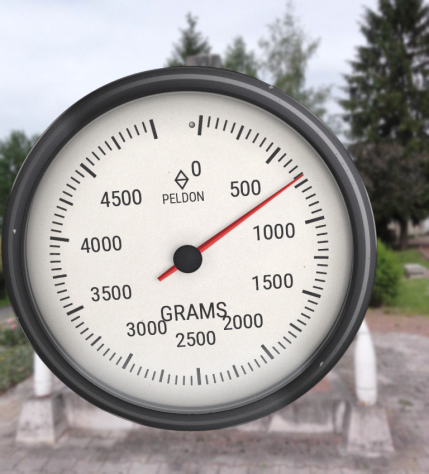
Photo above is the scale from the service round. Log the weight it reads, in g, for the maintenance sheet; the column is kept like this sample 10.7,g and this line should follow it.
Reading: 700,g
